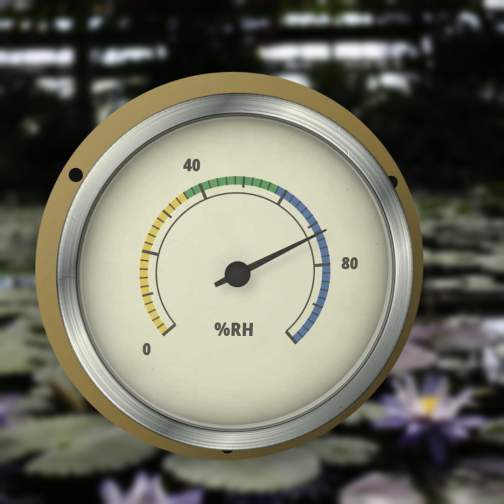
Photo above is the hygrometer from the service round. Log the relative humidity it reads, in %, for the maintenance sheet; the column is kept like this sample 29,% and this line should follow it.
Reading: 72,%
